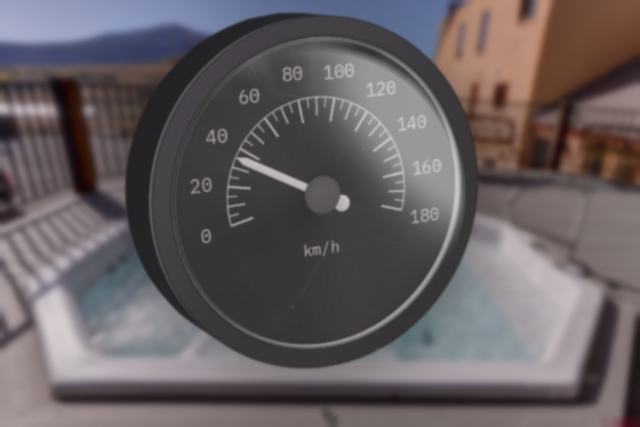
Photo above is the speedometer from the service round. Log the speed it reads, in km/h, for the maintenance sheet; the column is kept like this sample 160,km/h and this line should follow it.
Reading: 35,km/h
